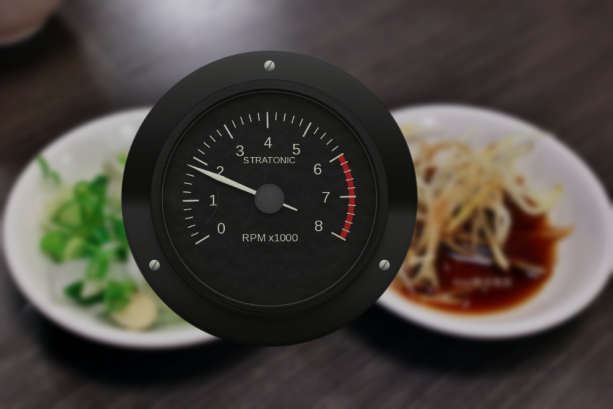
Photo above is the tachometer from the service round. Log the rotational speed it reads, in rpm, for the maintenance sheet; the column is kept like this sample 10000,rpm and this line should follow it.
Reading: 1800,rpm
